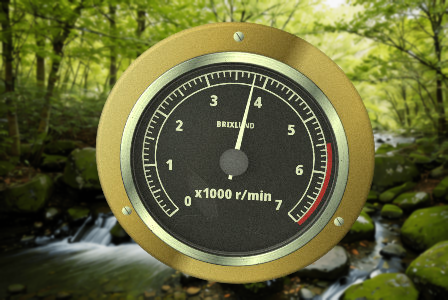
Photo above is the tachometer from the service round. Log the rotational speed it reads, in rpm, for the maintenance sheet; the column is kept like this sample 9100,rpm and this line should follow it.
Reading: 3800,rpm
